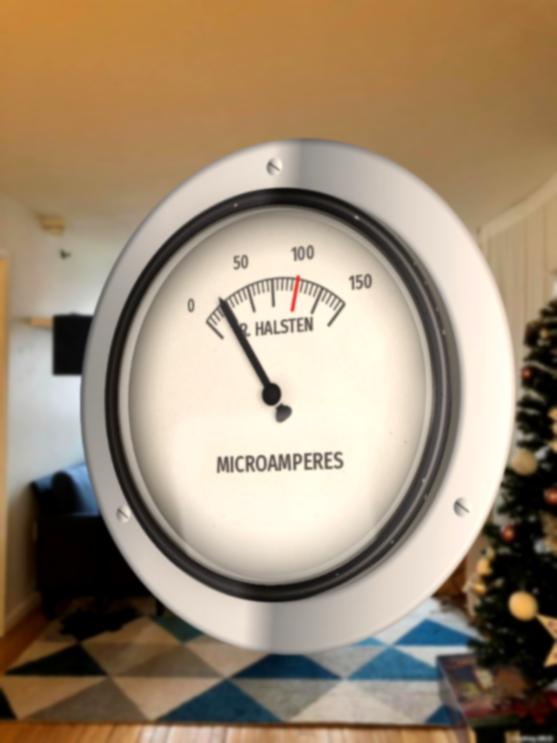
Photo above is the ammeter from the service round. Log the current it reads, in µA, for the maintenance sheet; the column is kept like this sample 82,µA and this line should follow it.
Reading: 25,µA
